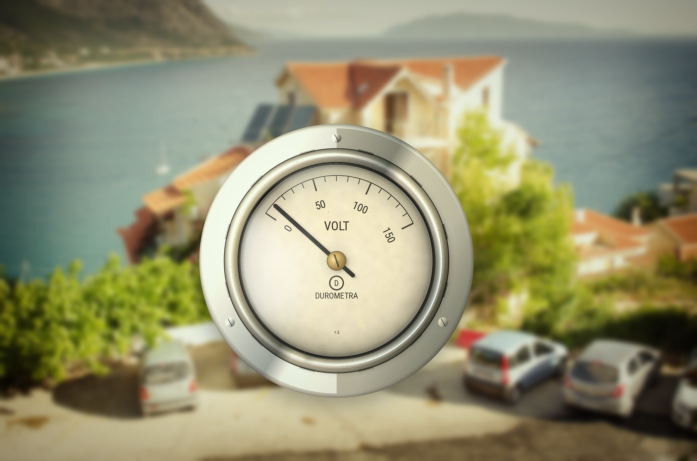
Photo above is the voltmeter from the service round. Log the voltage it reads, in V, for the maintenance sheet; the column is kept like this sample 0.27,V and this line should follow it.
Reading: 10,V
